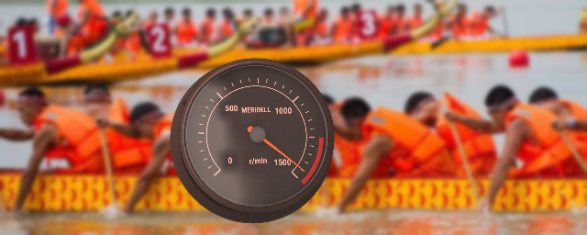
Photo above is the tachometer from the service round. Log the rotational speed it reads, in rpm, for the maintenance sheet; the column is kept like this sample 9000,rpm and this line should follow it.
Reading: 1450,rpm
